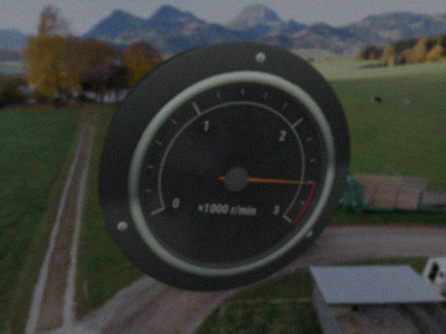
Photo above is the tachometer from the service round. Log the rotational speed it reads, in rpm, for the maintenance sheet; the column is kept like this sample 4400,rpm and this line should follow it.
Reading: 2600,rpm
